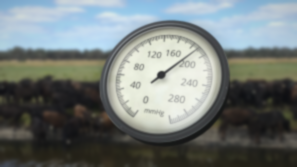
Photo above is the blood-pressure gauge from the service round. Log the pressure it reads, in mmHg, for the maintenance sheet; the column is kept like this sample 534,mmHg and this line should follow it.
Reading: 190,mmHg
